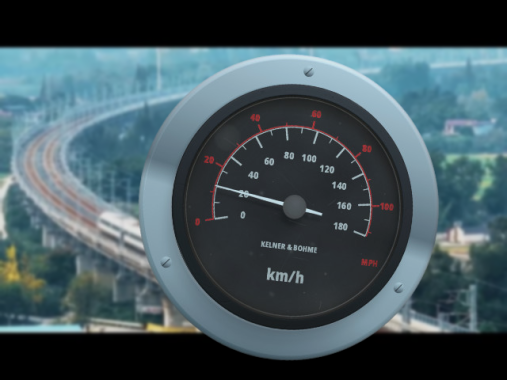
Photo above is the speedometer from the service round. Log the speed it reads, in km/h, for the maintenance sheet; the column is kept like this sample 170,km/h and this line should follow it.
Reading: 20,km/h
